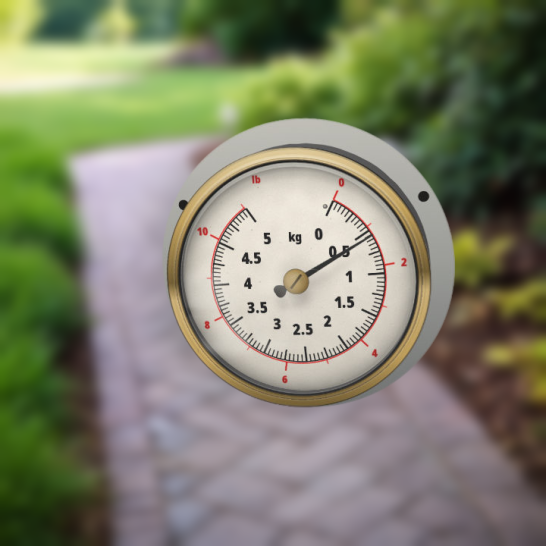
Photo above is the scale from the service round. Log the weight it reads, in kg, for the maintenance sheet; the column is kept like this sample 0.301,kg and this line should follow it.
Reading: 0.55,kg
